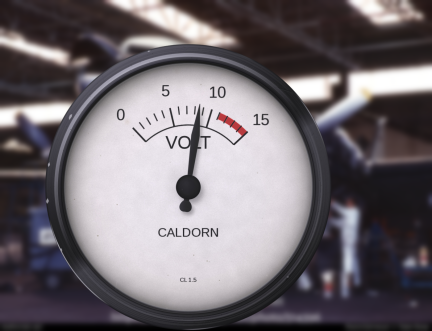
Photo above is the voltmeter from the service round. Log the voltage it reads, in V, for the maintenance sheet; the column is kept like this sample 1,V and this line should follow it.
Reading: 8.5,V
